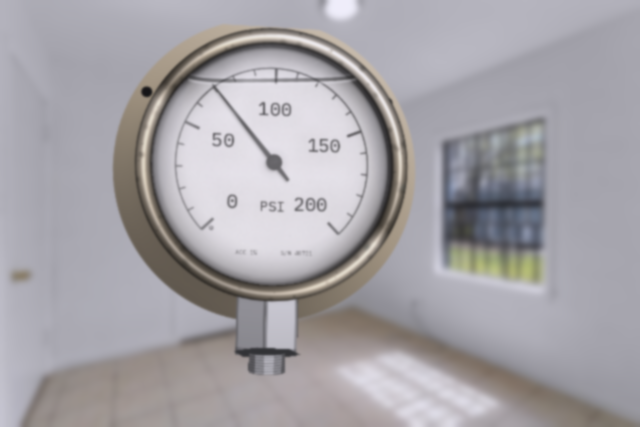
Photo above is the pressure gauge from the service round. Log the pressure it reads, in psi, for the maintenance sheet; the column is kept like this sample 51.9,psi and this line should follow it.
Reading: 70,psi
